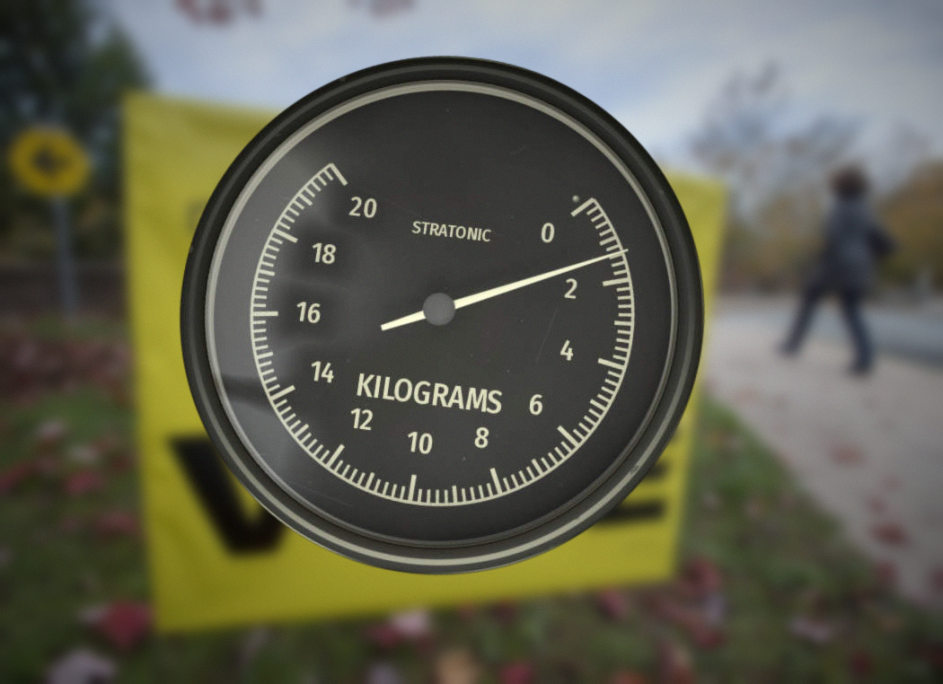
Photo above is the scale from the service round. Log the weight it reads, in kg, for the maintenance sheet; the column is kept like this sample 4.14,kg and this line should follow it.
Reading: 1.4,kg
